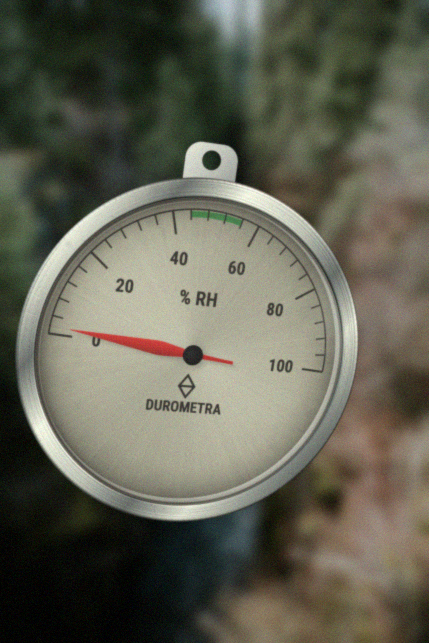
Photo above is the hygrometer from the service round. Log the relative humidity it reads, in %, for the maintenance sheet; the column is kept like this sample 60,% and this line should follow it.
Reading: 2,%
